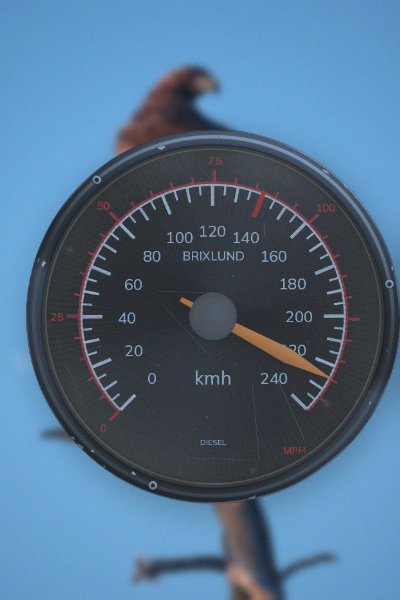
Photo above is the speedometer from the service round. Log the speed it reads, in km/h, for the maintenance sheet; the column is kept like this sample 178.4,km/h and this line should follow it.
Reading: 225,km/h
